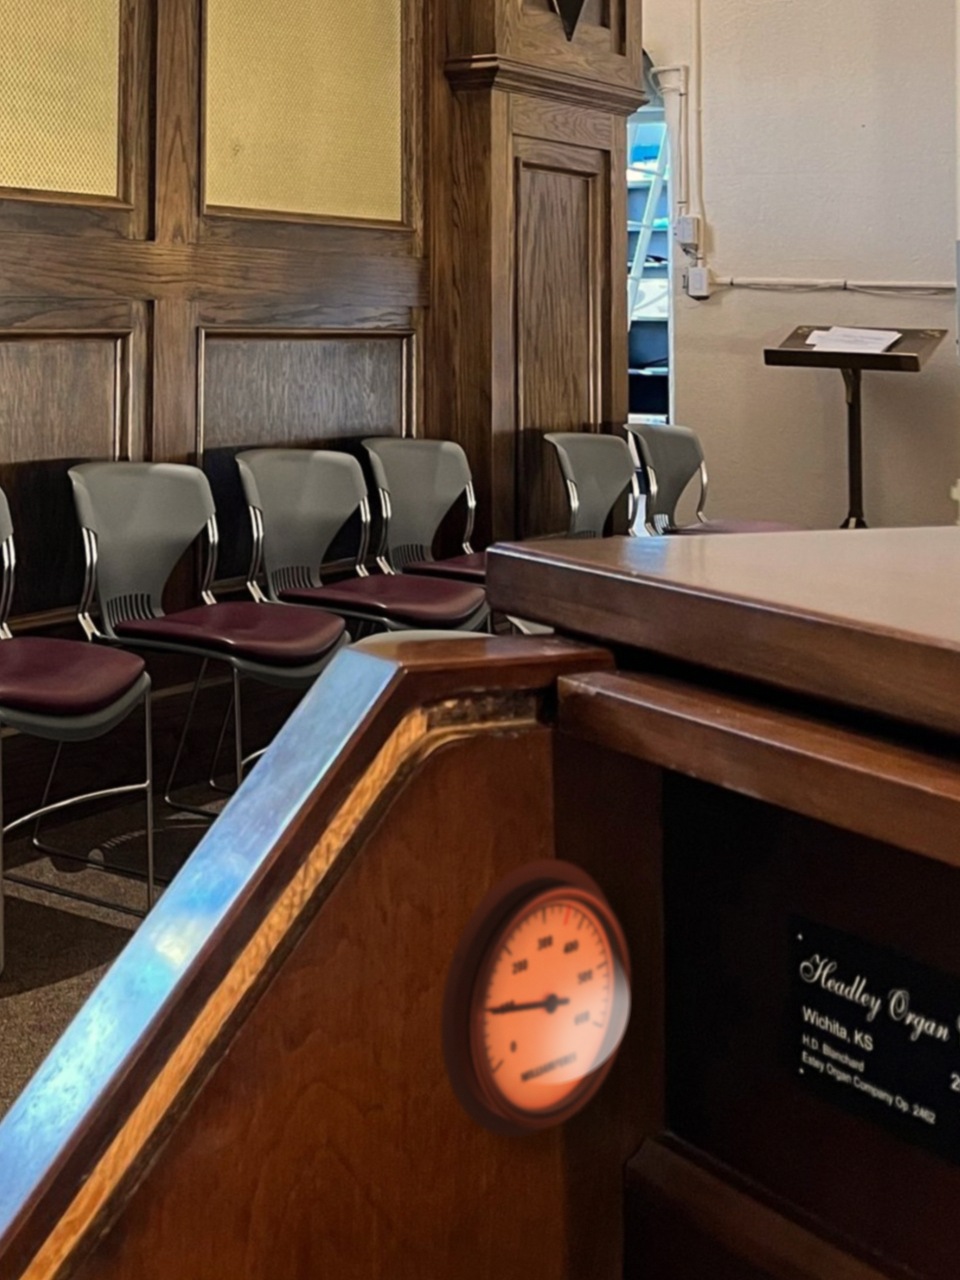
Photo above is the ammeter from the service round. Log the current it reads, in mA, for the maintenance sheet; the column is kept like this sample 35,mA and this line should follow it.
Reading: 100,mA
